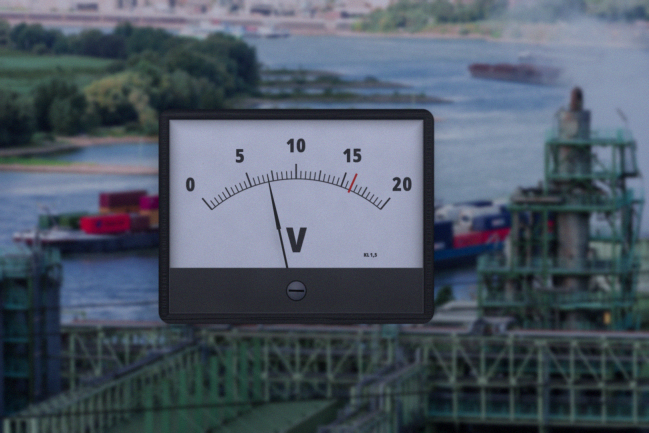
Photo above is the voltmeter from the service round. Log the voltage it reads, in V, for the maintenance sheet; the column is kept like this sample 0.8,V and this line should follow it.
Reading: 7,V
